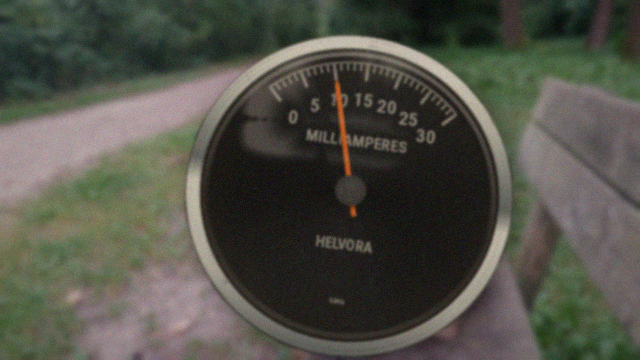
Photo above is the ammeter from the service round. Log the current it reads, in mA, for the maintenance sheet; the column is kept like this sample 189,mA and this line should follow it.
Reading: 10,mA
